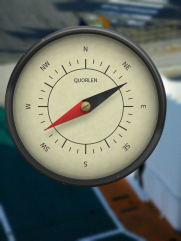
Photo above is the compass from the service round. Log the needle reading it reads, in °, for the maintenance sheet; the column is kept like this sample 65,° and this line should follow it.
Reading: 240,°
